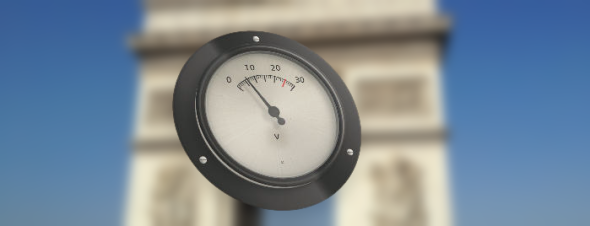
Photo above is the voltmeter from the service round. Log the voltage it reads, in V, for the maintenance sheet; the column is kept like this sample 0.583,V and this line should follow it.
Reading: 5,V
